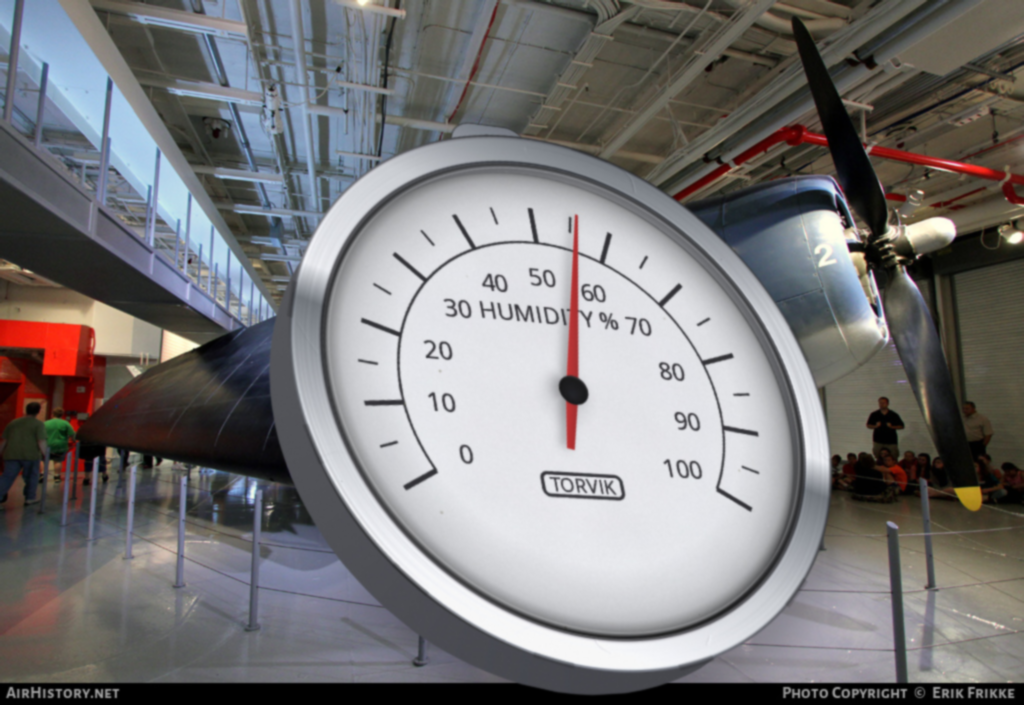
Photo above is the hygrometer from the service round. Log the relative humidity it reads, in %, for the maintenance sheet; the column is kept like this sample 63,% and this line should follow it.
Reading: 55,%
